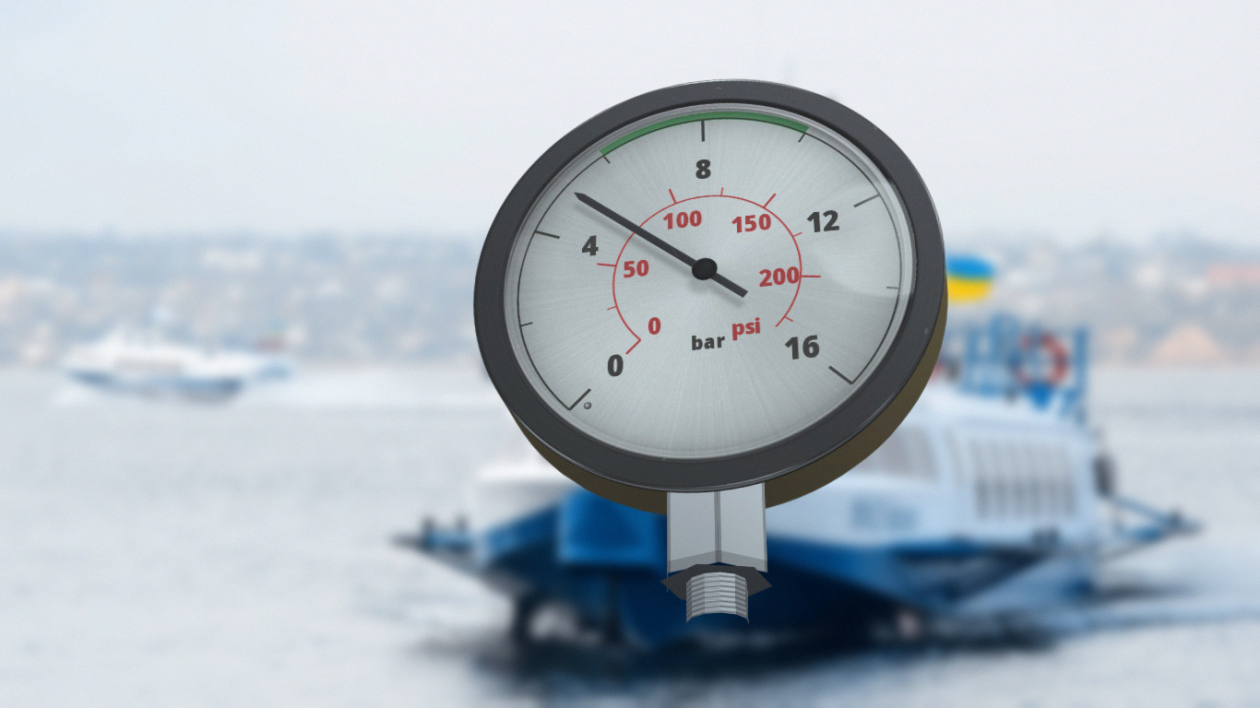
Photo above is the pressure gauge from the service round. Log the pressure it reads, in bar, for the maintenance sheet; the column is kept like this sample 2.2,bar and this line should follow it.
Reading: 5,bar
